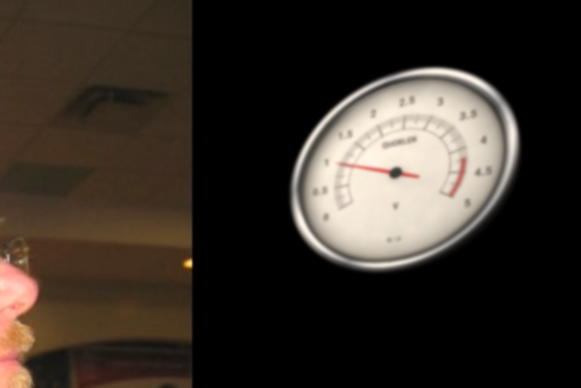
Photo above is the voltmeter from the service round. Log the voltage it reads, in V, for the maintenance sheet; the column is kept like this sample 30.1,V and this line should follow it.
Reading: 1,V
